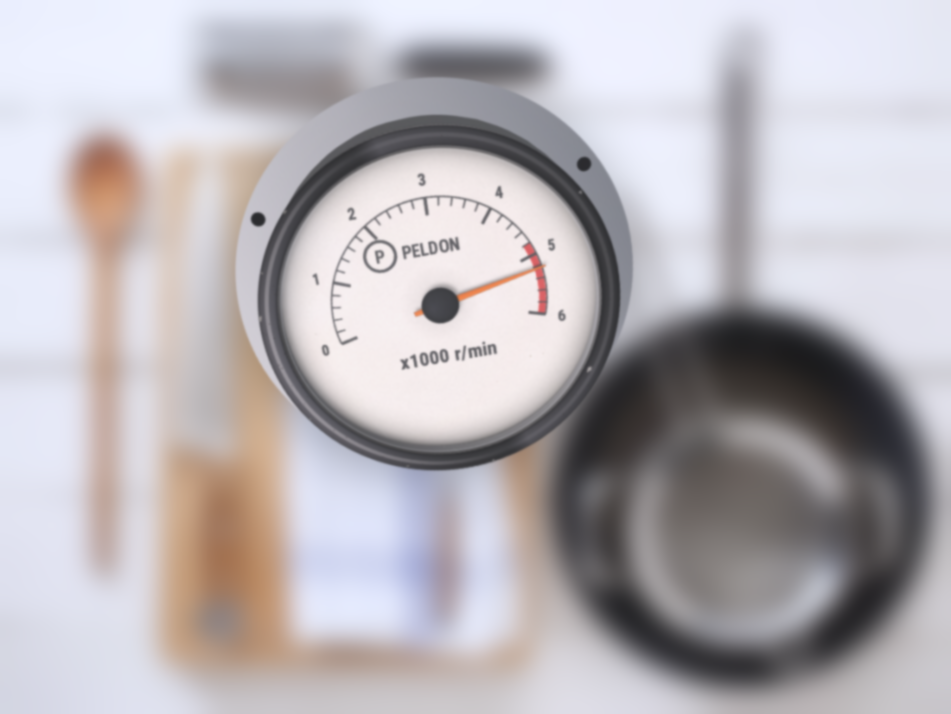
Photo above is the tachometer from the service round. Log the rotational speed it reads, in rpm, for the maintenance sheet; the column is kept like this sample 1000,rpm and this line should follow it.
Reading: 5200,rpm
